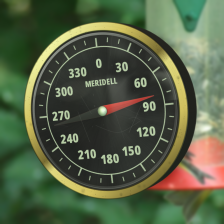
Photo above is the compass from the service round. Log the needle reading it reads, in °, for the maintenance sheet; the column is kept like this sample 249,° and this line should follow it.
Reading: 80,°
